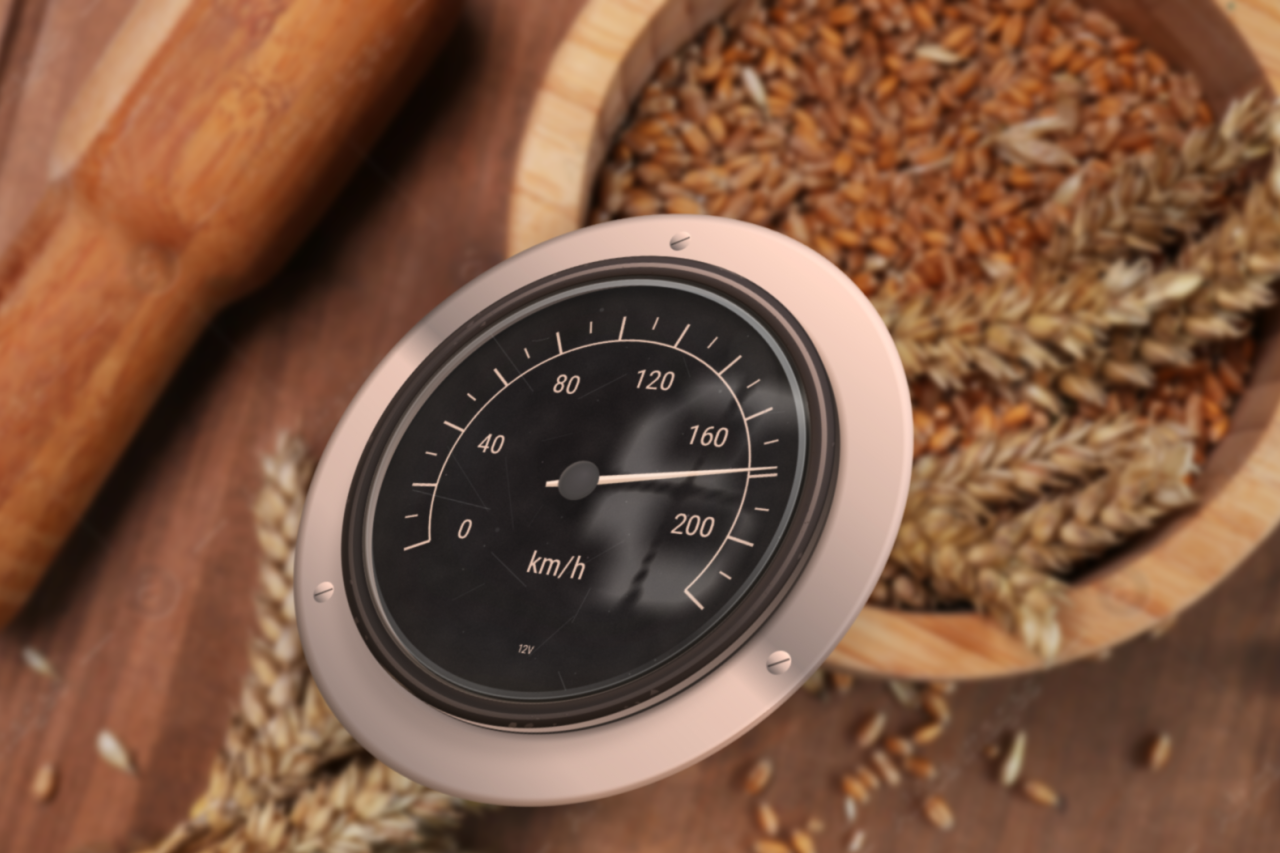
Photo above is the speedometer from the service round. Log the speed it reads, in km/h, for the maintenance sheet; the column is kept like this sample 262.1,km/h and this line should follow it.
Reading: 180,km/h
